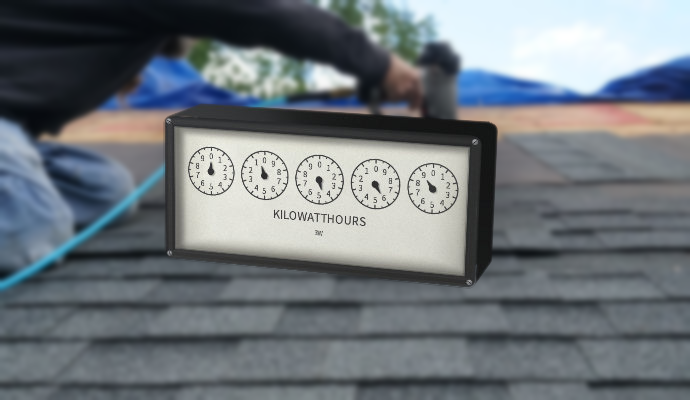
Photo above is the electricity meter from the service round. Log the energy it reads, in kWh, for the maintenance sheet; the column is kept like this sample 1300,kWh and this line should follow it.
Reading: 459,kWh
